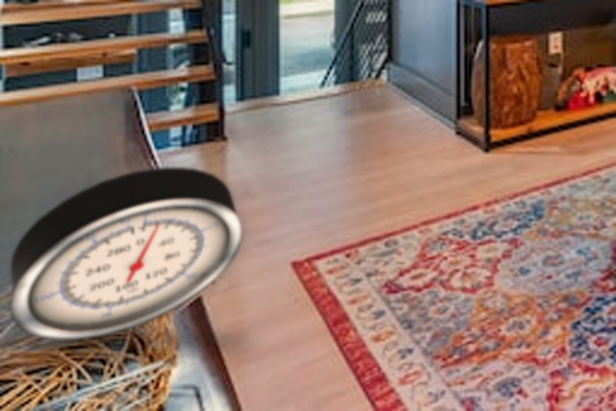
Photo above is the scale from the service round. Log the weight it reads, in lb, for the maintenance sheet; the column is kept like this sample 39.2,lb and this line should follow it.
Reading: 10,lb
